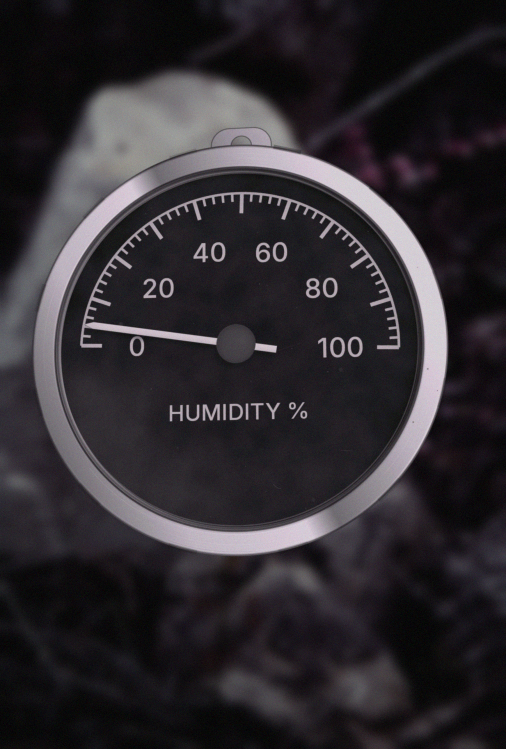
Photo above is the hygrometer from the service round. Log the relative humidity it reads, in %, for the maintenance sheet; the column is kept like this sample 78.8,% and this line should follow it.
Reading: 4,%
